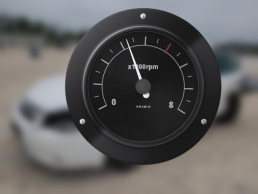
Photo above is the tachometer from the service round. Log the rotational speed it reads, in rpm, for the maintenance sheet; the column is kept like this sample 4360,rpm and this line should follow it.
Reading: 3250,rpm
